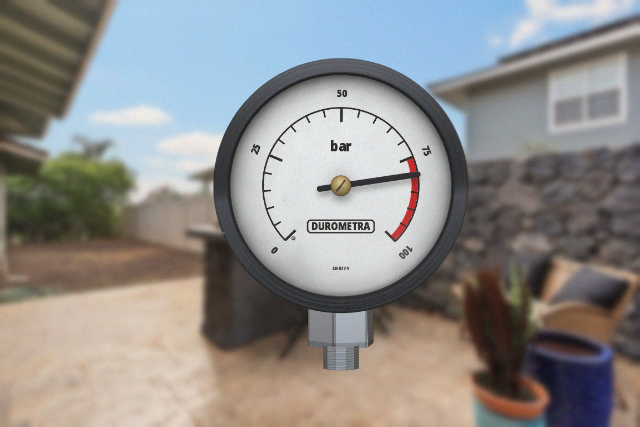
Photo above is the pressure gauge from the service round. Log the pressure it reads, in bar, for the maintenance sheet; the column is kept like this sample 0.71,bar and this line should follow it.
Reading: 80,bar
